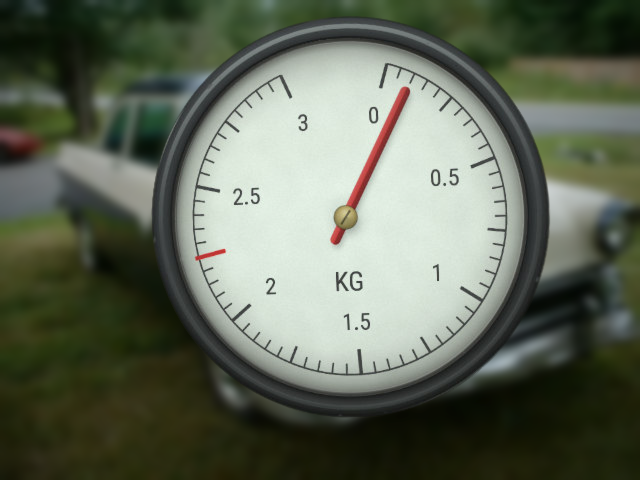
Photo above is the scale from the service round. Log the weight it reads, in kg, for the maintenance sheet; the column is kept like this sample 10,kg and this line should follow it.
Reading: 0.1,kg
